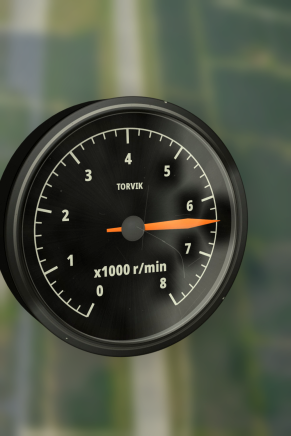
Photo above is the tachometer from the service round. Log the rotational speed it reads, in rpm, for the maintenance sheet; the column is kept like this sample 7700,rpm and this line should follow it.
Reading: 6400,rpm
